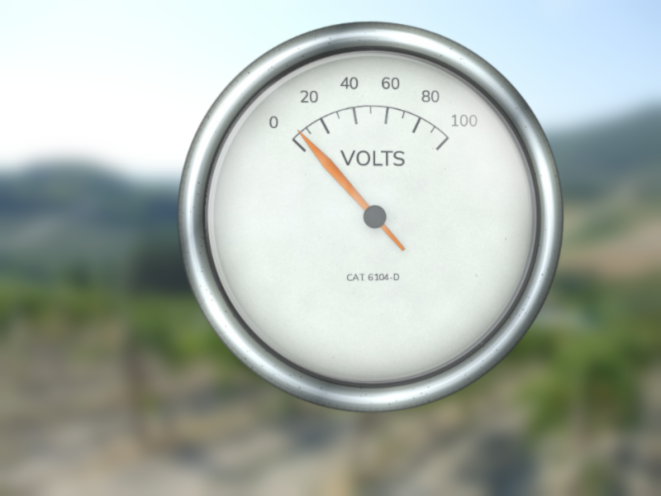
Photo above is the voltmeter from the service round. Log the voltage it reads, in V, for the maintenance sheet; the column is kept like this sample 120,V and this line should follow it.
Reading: 5,V
